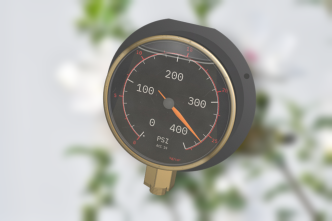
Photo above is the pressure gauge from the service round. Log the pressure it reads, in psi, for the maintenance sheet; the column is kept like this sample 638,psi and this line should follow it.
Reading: 370,psi
